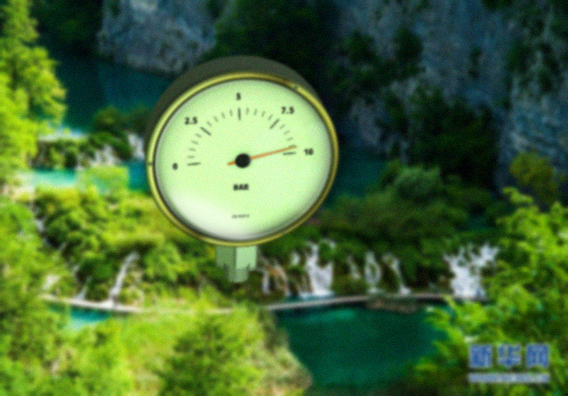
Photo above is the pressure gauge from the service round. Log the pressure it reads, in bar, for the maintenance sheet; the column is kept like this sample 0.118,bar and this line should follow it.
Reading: 9.5,bar
